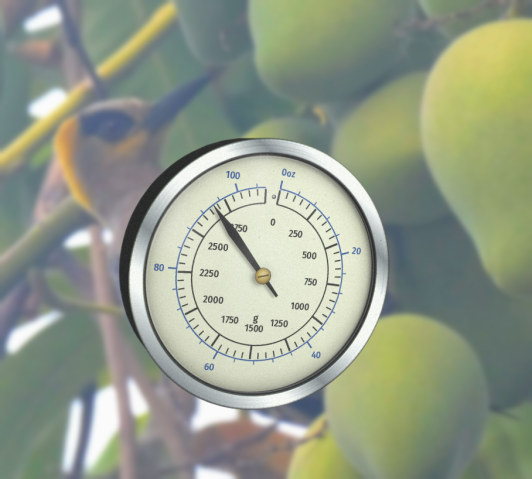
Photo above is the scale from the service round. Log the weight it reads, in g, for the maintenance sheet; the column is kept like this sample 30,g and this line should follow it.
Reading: 2675,g
